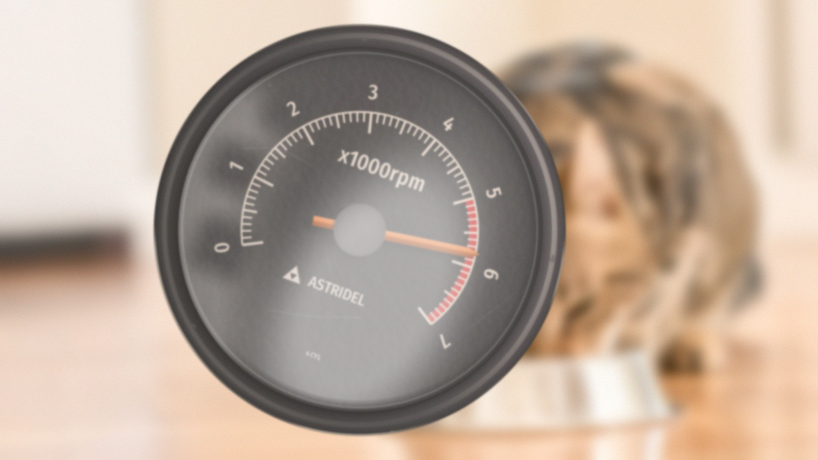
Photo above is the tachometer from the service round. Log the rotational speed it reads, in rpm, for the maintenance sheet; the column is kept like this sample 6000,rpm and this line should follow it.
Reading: 5800,rpm
